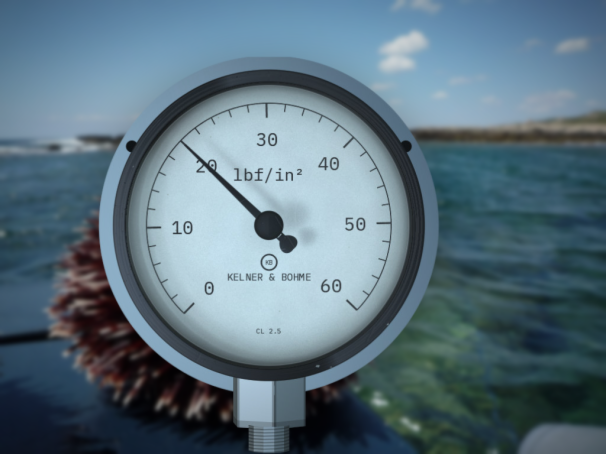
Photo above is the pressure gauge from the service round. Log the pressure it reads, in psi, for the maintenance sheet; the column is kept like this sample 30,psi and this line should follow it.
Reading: 20,psi
